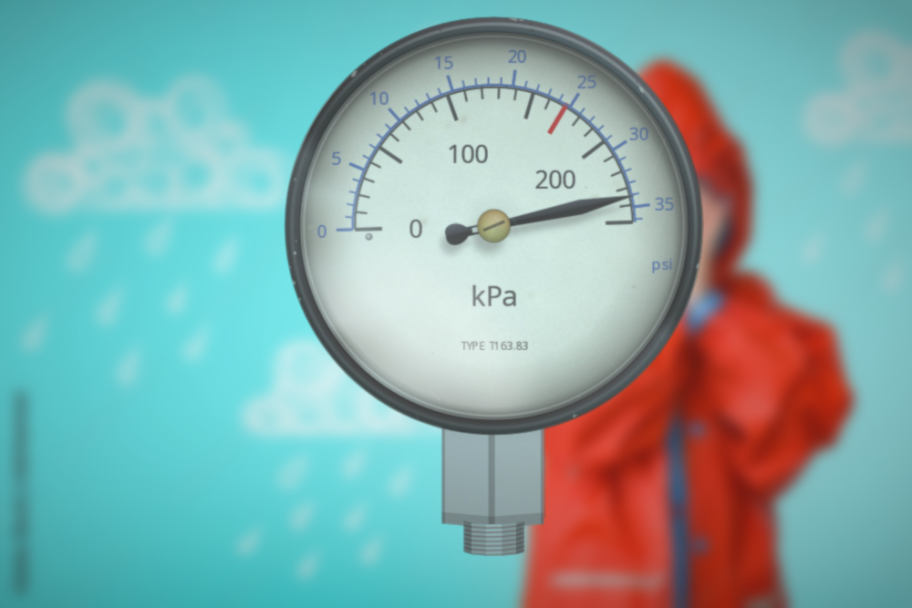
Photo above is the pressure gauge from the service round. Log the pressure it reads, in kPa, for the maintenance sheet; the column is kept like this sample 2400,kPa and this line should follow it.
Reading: 235,kPa
